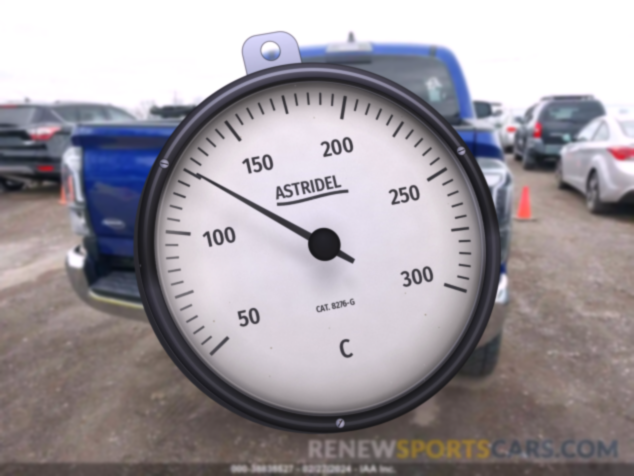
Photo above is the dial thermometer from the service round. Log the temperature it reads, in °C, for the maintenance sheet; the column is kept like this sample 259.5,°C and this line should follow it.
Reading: 125,°C
